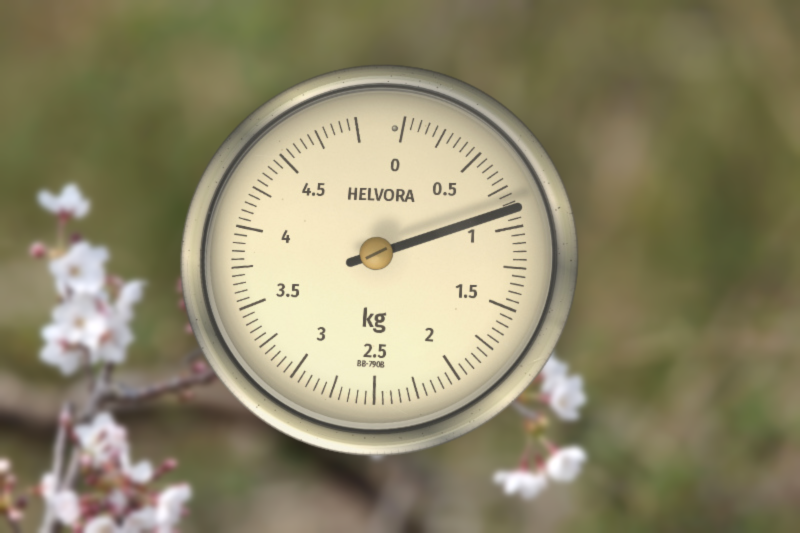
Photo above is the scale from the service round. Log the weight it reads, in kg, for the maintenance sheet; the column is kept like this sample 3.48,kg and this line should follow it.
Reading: 0.9,kg
